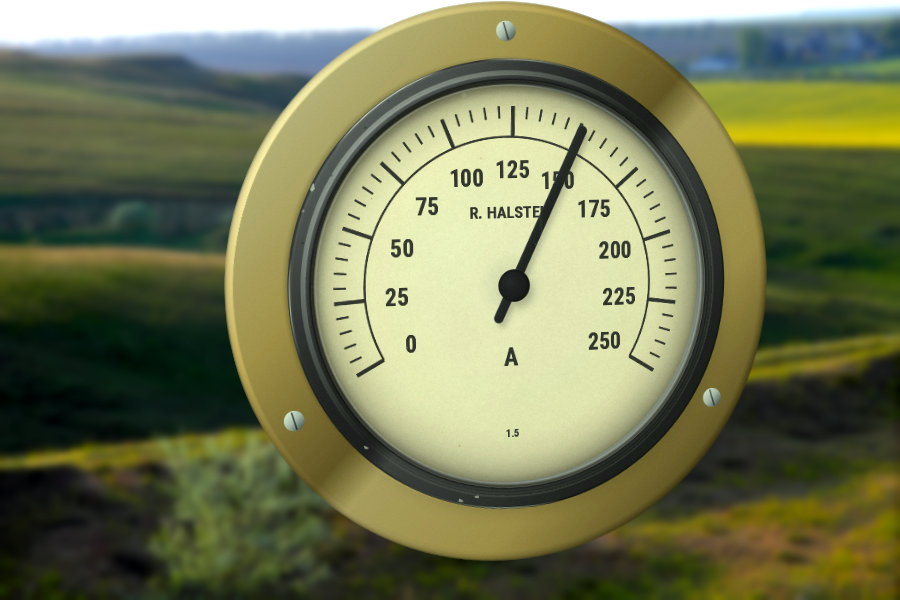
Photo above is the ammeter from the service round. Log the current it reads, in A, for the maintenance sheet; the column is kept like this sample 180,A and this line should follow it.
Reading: 150,A
